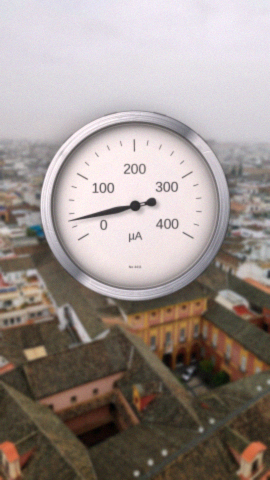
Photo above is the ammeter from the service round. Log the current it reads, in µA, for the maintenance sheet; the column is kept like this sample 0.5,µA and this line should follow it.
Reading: 30,µA
